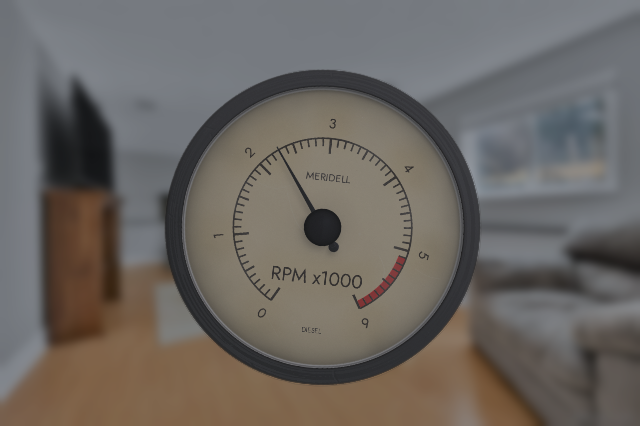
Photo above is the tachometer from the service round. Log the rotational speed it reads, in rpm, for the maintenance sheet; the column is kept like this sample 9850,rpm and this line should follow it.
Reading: 2300,rpm
